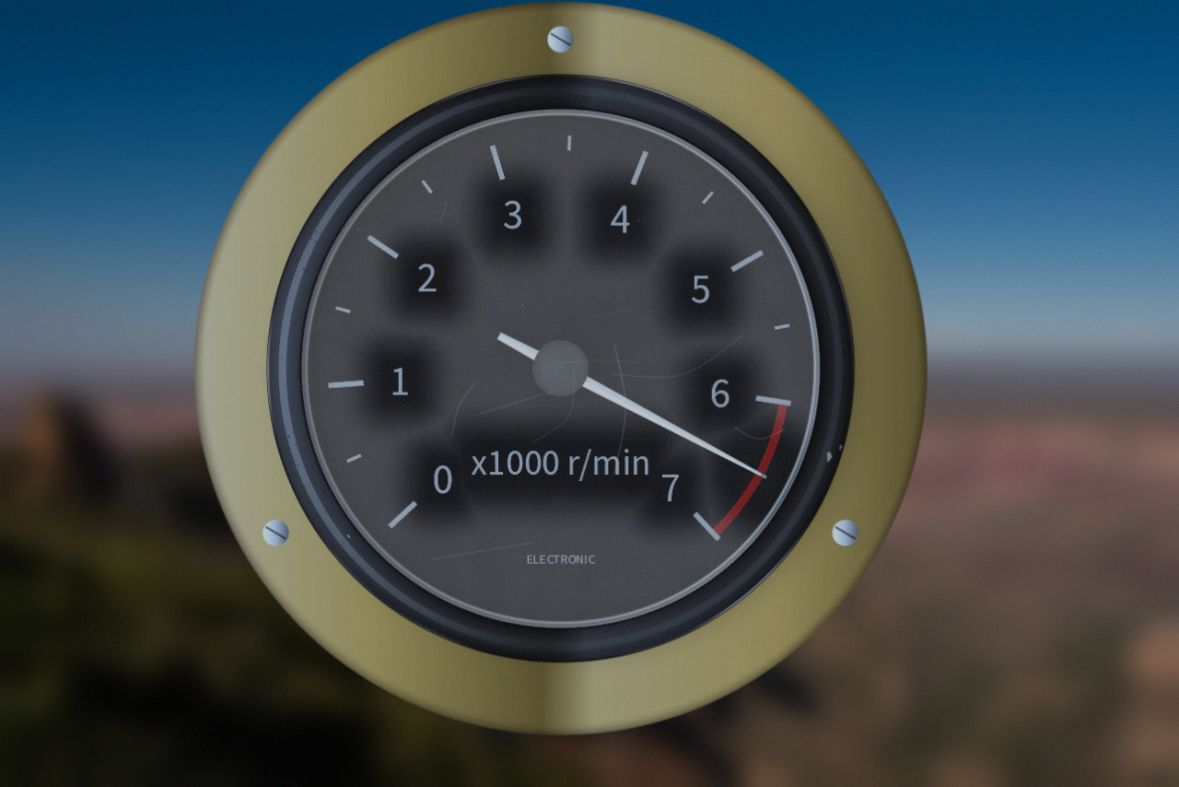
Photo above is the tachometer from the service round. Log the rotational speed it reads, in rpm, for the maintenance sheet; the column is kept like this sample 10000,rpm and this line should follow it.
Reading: 6500,rpm
